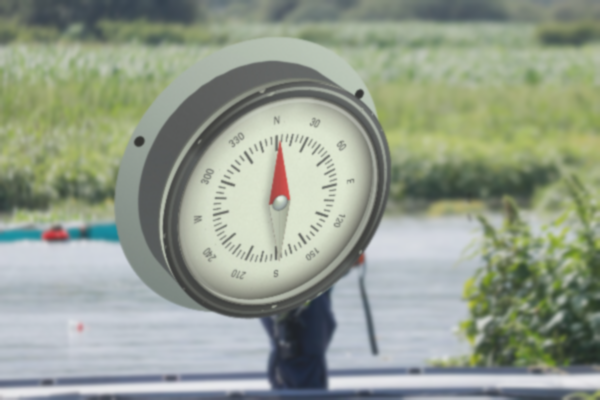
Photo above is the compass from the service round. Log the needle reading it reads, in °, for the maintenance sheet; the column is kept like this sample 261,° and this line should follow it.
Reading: 0,°
